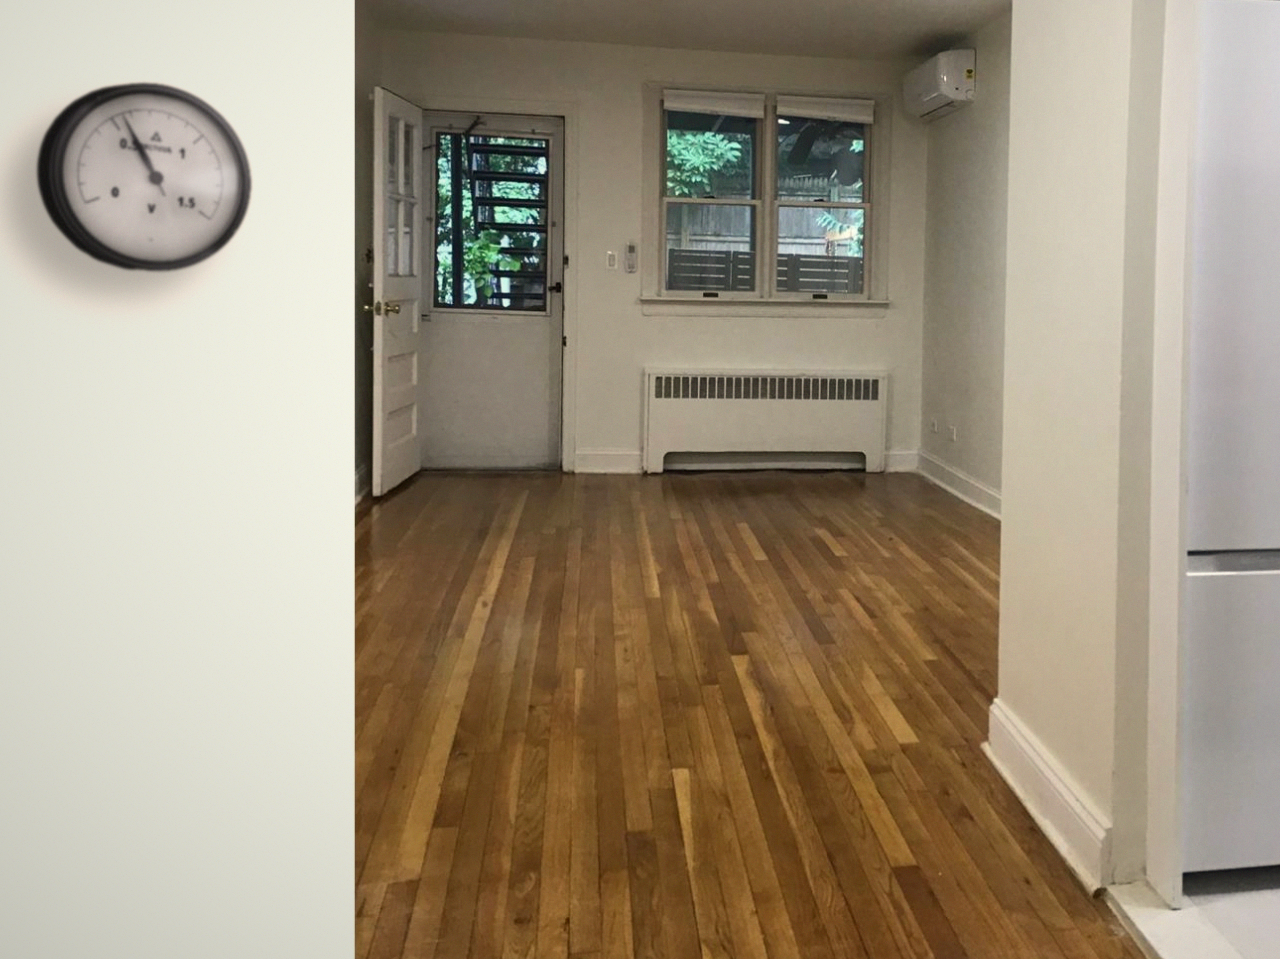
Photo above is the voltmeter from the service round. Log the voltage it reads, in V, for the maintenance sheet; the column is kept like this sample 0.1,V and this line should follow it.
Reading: 0.55,V
